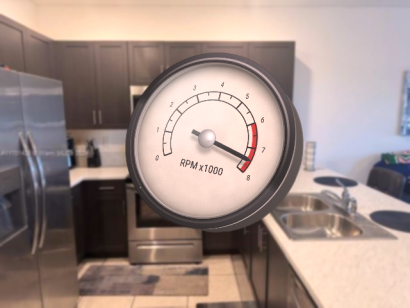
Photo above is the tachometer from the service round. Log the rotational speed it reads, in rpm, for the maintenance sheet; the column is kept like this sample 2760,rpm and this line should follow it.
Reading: 7500,rpm
